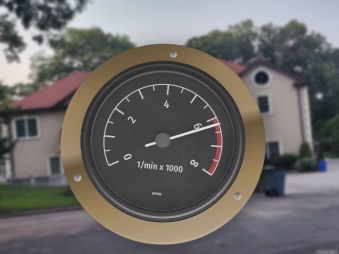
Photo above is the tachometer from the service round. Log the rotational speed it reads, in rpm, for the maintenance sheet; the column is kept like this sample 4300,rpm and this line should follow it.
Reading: 6250,rpm
